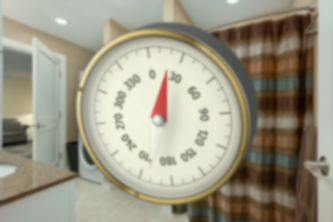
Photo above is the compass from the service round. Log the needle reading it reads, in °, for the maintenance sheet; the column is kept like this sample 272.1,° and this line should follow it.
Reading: 20,°
